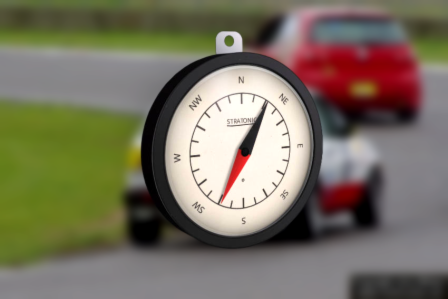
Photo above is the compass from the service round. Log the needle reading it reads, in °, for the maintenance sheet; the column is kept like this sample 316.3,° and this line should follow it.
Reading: 210,°
